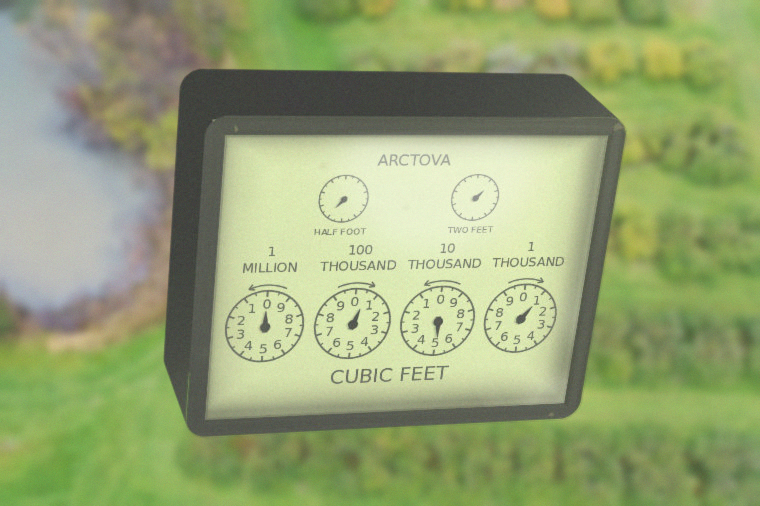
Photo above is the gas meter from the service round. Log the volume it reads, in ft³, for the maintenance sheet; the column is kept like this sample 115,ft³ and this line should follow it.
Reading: 5100,ft³
